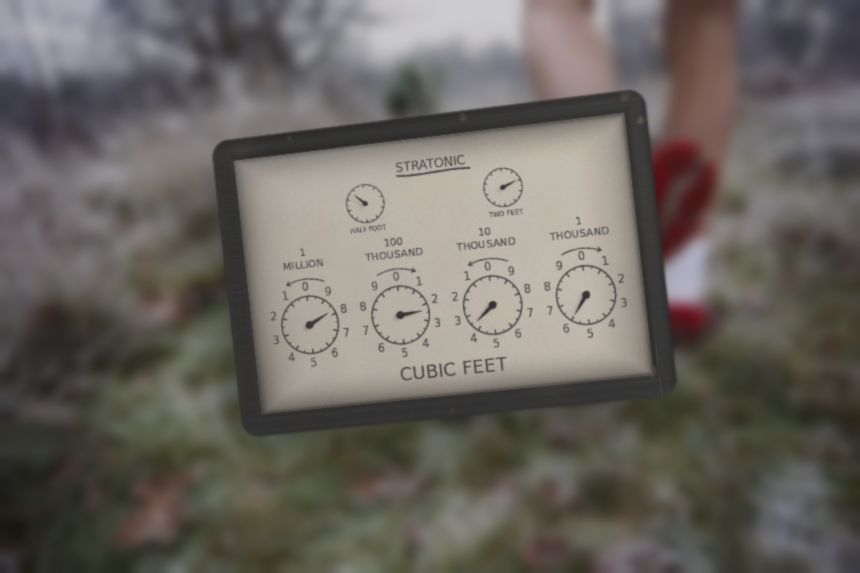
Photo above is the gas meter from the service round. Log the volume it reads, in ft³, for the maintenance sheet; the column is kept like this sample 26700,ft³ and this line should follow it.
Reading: 823600,ft³
